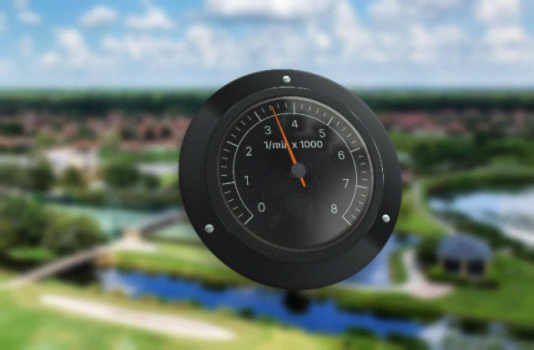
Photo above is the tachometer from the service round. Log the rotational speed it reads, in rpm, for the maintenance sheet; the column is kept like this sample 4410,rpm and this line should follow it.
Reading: 3400,rpm
